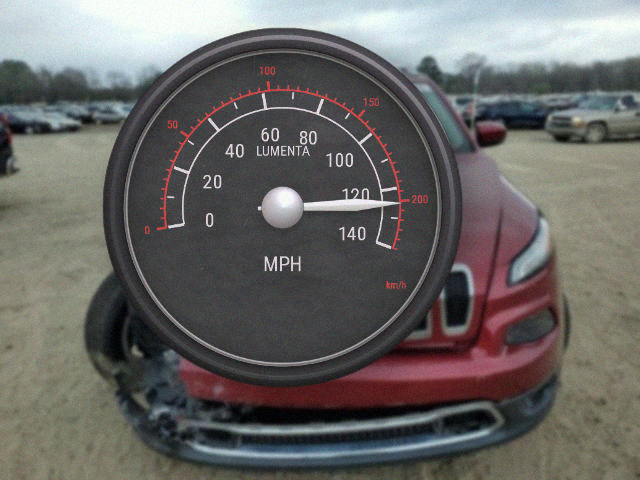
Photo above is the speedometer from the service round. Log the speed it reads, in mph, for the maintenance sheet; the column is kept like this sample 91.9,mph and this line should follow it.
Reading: 125,mph
